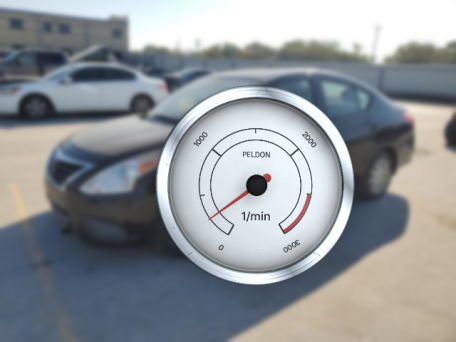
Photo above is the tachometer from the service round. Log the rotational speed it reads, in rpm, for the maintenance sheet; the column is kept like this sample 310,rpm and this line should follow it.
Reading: 250,rpm
